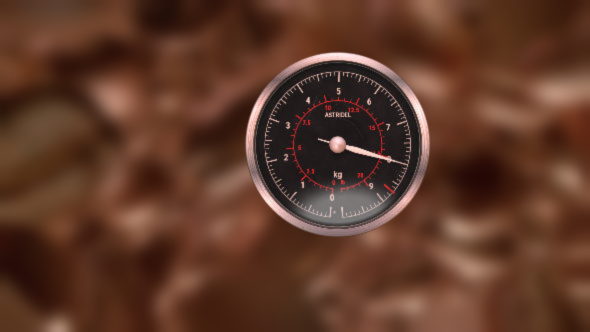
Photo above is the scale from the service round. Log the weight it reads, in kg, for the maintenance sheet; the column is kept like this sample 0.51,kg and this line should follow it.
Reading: 8,kg
